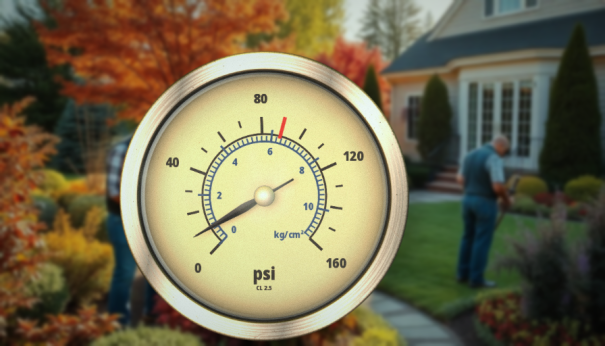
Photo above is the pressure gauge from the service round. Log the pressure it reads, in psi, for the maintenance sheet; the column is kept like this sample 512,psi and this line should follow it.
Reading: 10,psi
